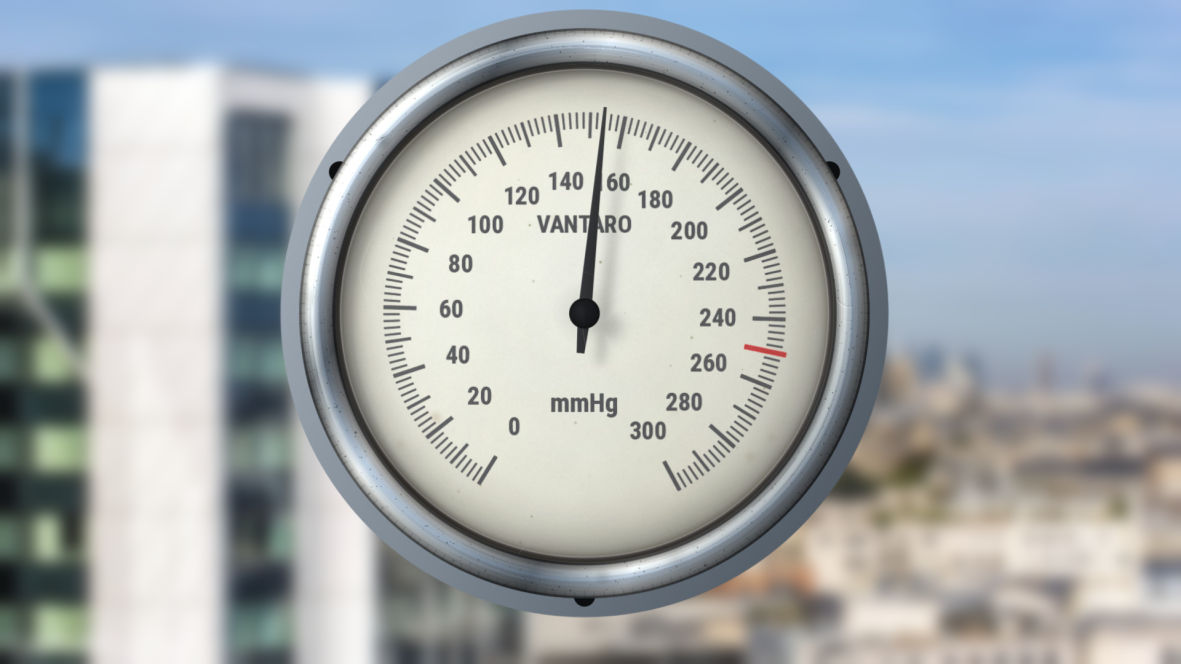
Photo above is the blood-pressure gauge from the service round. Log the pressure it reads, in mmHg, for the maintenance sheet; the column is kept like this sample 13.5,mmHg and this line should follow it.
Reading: 154,mmHg
